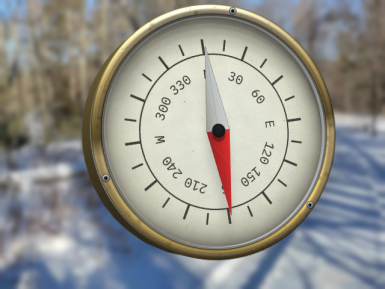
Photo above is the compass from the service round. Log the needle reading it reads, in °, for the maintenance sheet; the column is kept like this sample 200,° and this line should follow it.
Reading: 180,°
